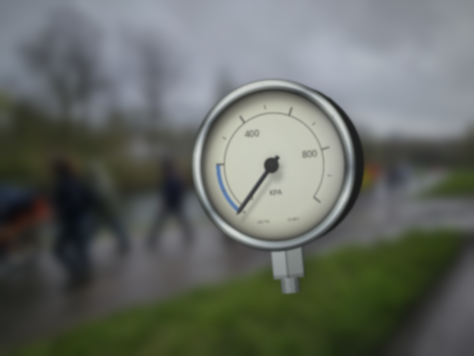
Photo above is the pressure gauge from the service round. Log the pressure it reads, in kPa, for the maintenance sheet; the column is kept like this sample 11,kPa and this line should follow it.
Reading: 0,kPa
